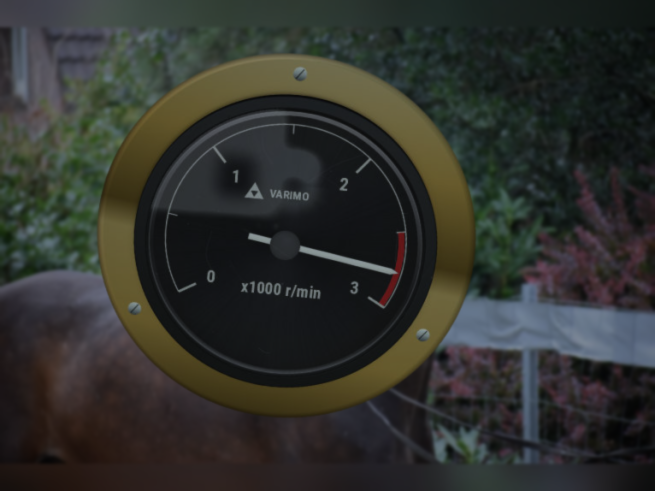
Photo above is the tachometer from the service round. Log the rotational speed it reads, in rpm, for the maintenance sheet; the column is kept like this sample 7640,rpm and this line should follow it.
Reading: 2750,rpm
